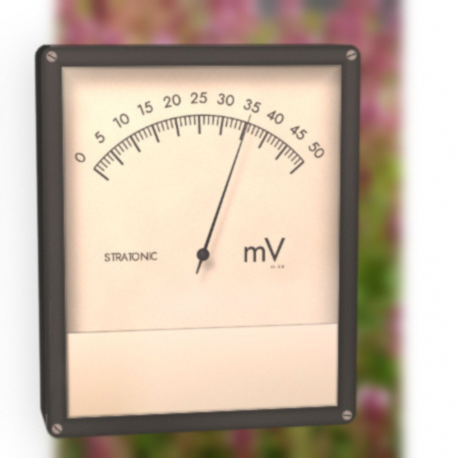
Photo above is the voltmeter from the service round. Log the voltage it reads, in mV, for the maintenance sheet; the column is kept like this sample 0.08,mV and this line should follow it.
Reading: 35,mV
